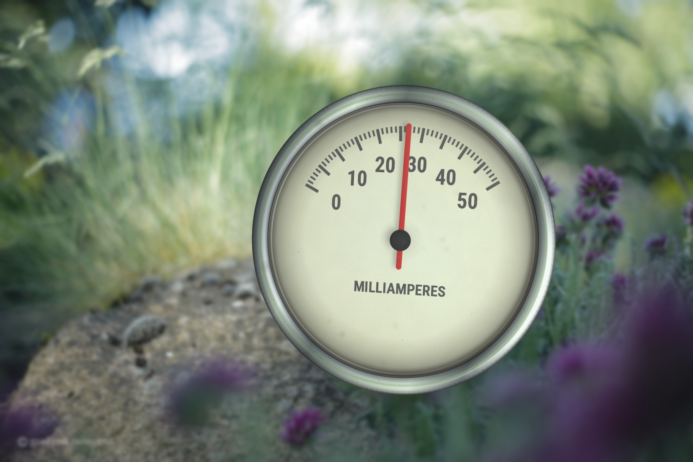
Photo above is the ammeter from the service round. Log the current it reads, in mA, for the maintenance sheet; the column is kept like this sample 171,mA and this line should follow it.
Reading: 27,mA
